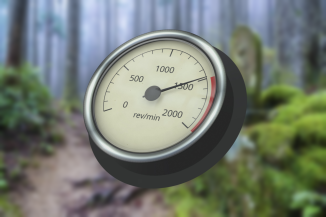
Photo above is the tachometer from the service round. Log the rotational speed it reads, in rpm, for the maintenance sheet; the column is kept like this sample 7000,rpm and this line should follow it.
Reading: 1500,rpm
